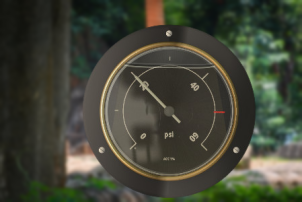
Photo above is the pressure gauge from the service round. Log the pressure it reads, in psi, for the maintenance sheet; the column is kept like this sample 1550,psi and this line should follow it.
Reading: 20,psi
